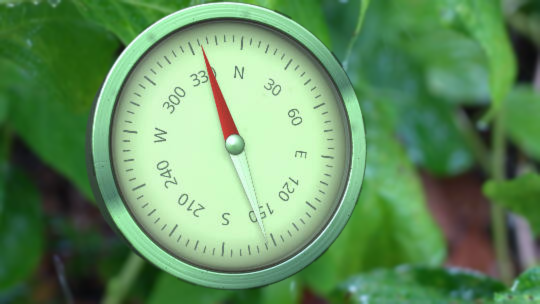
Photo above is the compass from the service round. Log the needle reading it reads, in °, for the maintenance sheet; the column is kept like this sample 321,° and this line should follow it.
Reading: 335,°
